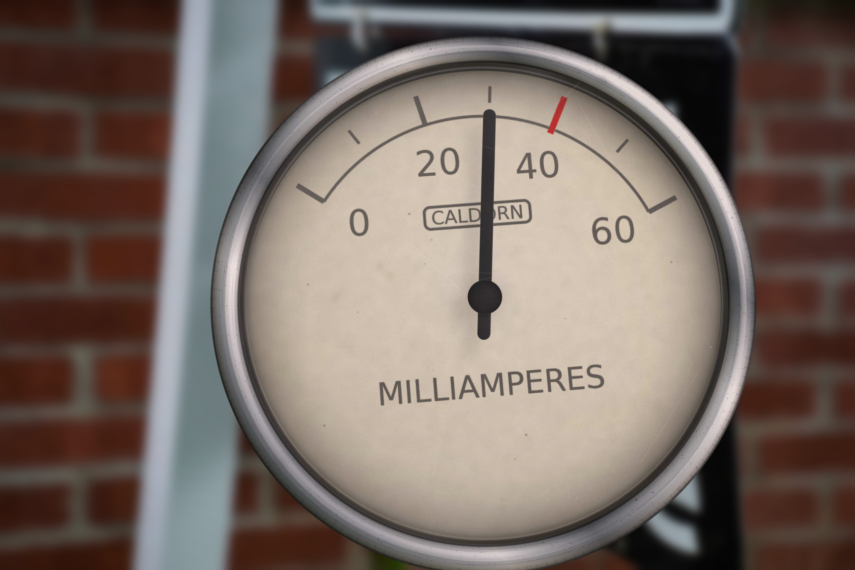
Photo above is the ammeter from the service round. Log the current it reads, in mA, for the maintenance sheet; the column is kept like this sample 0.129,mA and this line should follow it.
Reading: 30,mA
